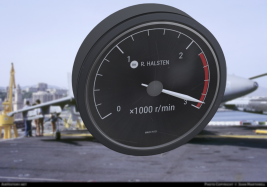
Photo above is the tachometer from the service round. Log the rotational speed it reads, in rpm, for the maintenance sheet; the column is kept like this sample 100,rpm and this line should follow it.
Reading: 2900,rpm
